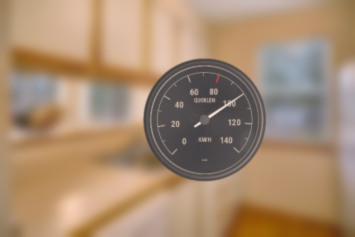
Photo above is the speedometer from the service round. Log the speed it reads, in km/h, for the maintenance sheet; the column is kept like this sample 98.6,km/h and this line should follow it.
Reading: 100,km/h
